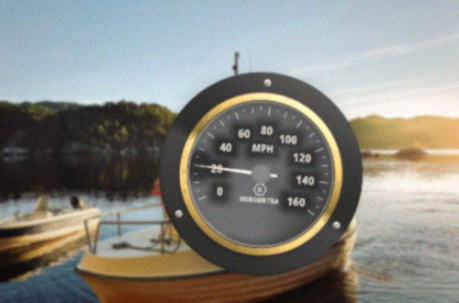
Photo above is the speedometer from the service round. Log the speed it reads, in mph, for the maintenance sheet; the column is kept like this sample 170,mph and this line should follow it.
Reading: 20,mph
